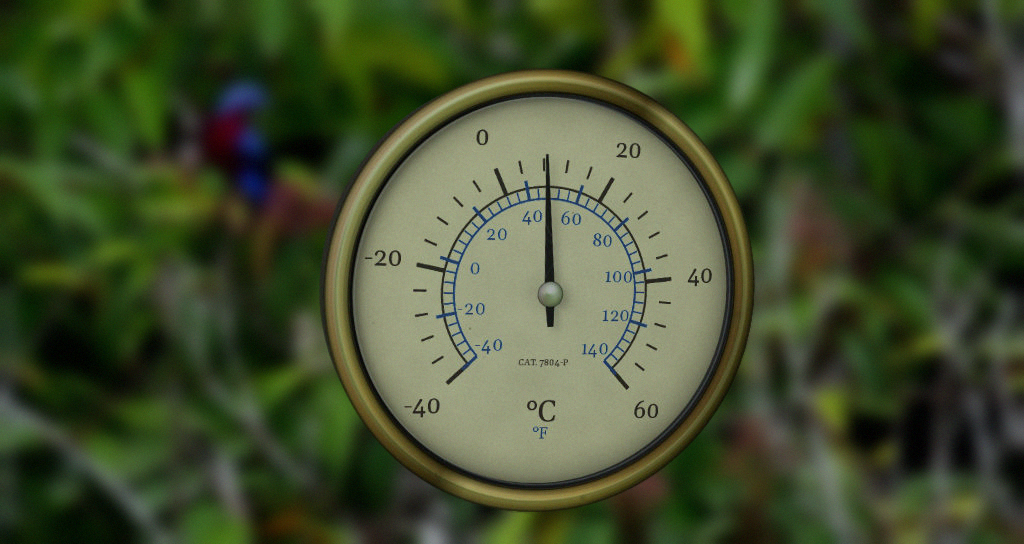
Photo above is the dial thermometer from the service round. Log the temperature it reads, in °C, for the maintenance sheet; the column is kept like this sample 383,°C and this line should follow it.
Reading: 8,°C
